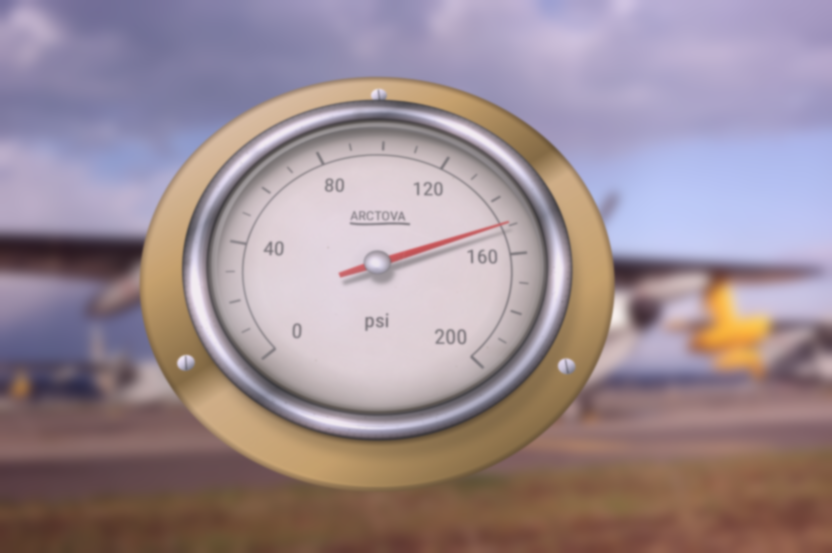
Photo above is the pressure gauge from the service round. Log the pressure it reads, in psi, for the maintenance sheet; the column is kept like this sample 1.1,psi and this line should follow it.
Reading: 150,psi
